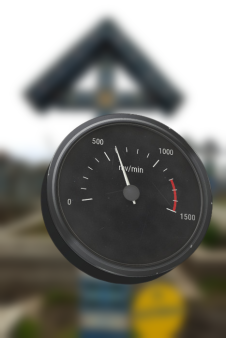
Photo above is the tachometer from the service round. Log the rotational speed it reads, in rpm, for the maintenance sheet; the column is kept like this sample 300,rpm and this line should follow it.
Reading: 600,rpm
